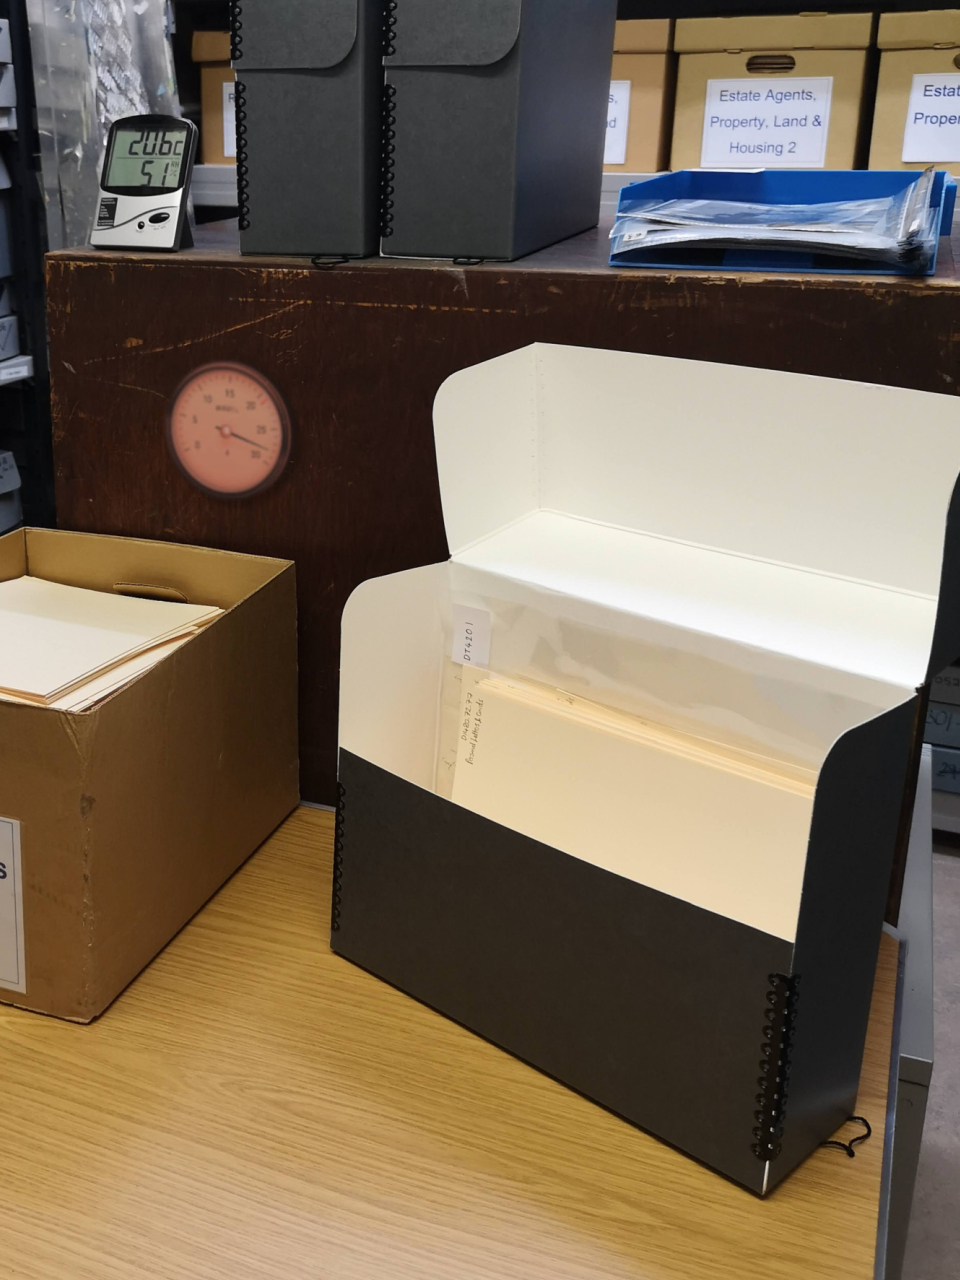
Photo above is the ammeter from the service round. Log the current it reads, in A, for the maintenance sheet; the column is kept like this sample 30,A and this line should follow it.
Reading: 28,A
